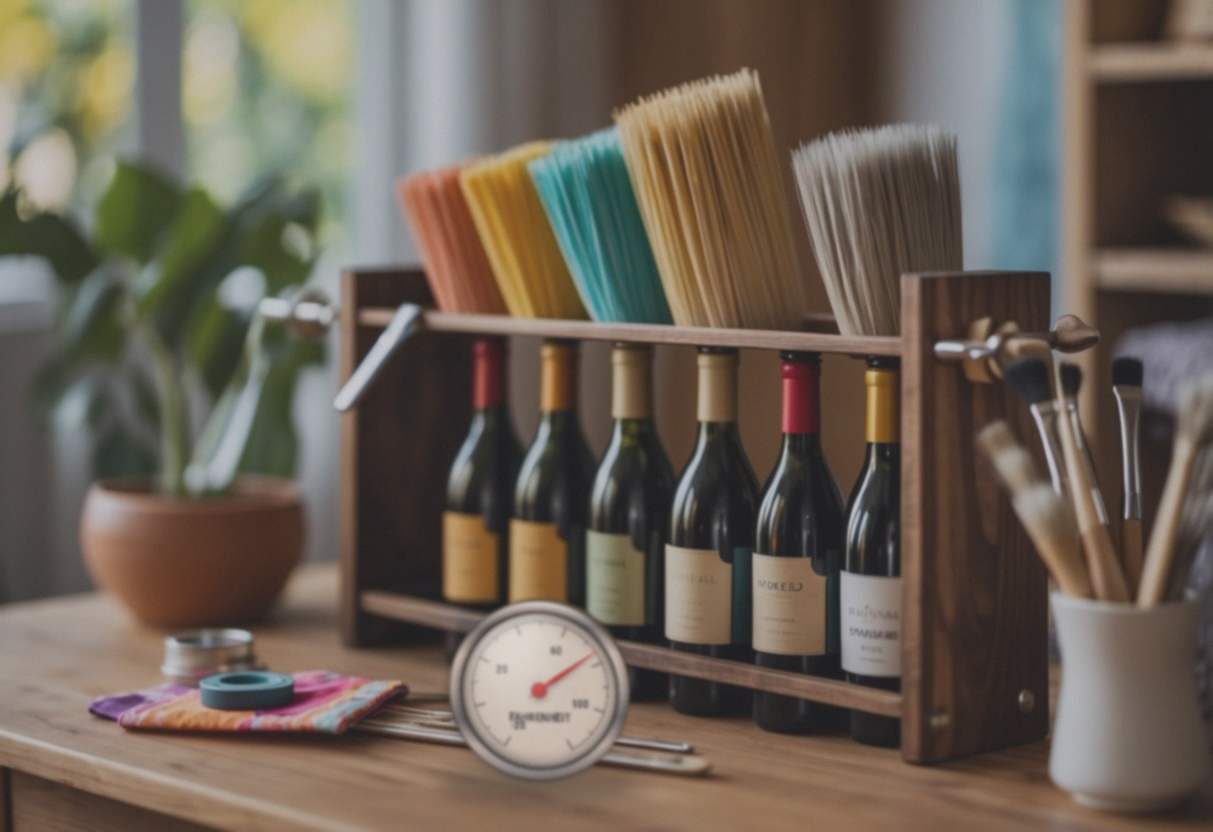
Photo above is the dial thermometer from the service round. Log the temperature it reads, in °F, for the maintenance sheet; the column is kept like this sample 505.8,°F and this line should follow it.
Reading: 75,°F
